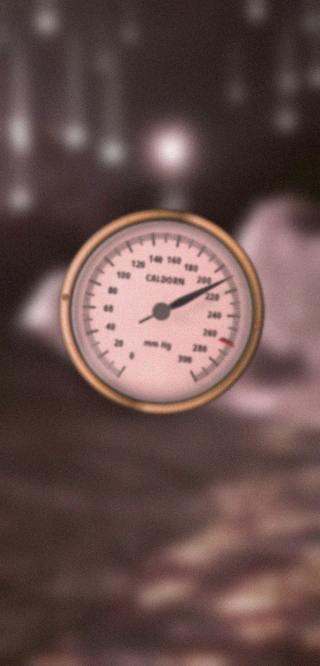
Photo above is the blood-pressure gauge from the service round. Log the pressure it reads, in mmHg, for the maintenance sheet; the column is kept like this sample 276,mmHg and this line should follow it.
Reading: 210,mmHg
